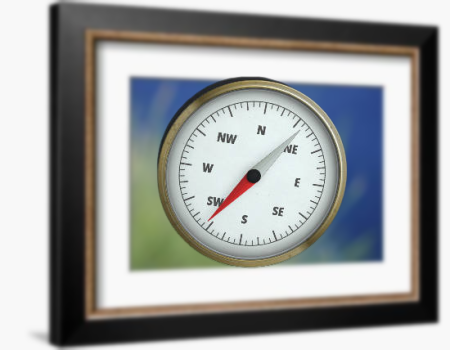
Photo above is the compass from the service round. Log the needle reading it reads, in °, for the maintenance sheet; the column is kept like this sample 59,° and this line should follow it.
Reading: 215,°
